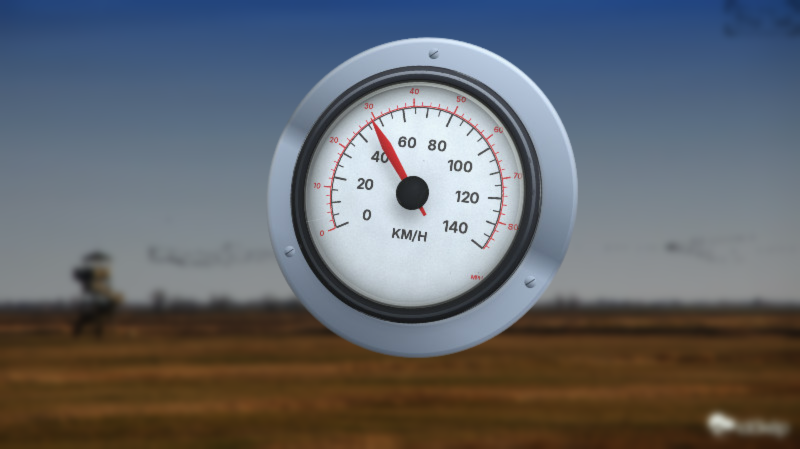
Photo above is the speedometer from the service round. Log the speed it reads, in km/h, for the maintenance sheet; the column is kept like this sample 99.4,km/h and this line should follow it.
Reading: 47.5,km/h
